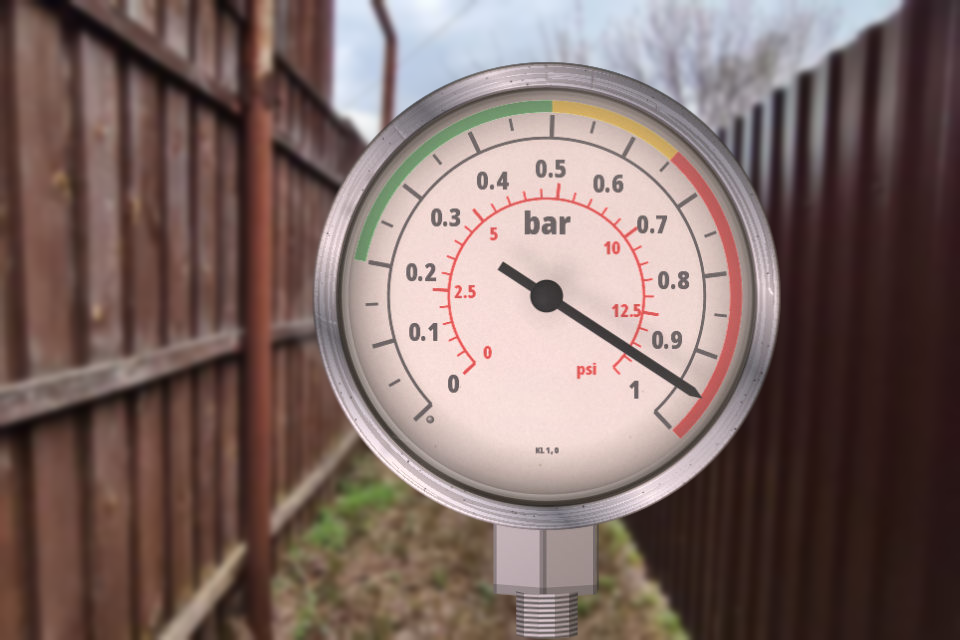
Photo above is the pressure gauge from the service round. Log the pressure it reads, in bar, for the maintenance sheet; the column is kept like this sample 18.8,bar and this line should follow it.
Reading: 0.95,bar
